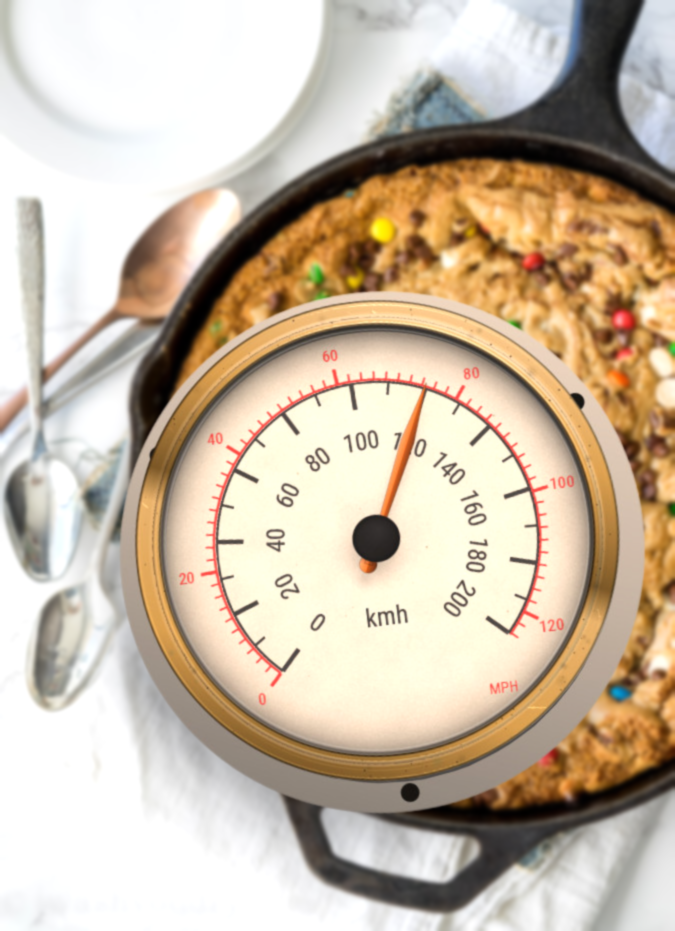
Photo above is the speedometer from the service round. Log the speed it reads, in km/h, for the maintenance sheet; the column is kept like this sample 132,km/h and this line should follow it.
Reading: 120,km/h
